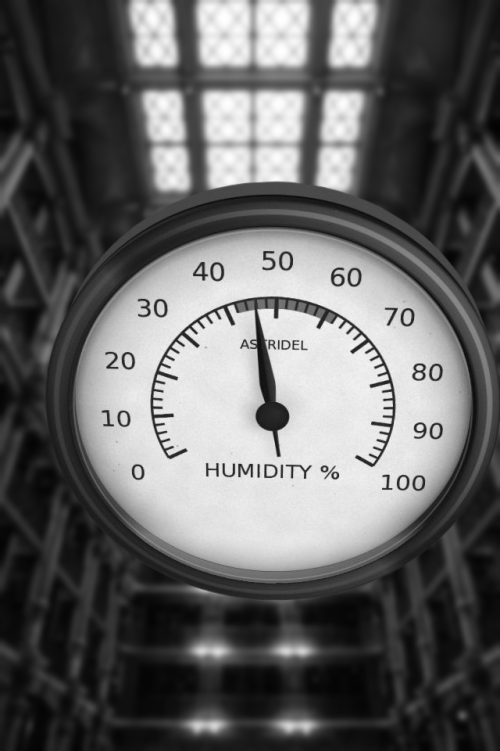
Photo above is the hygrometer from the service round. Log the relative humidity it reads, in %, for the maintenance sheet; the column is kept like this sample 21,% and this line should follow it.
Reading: 46,%
